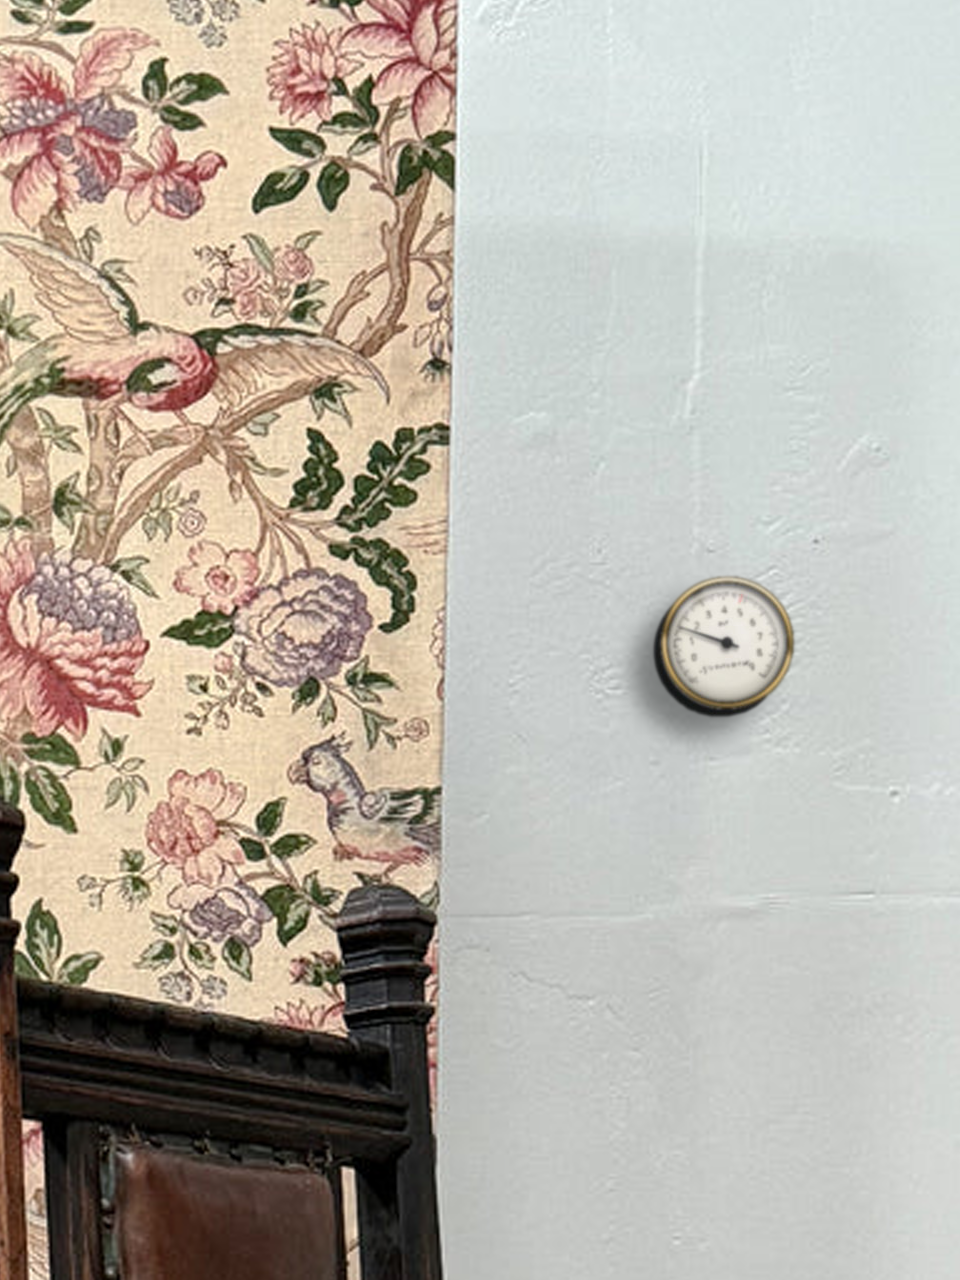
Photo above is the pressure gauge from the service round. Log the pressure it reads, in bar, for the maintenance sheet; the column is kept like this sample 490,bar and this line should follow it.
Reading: 1.5,bar
